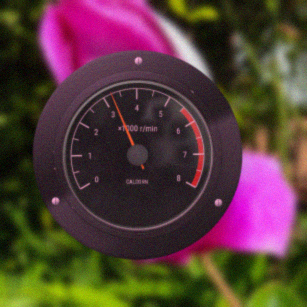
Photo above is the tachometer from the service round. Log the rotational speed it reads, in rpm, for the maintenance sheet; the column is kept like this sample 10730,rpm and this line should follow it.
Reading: 3250,rpm
